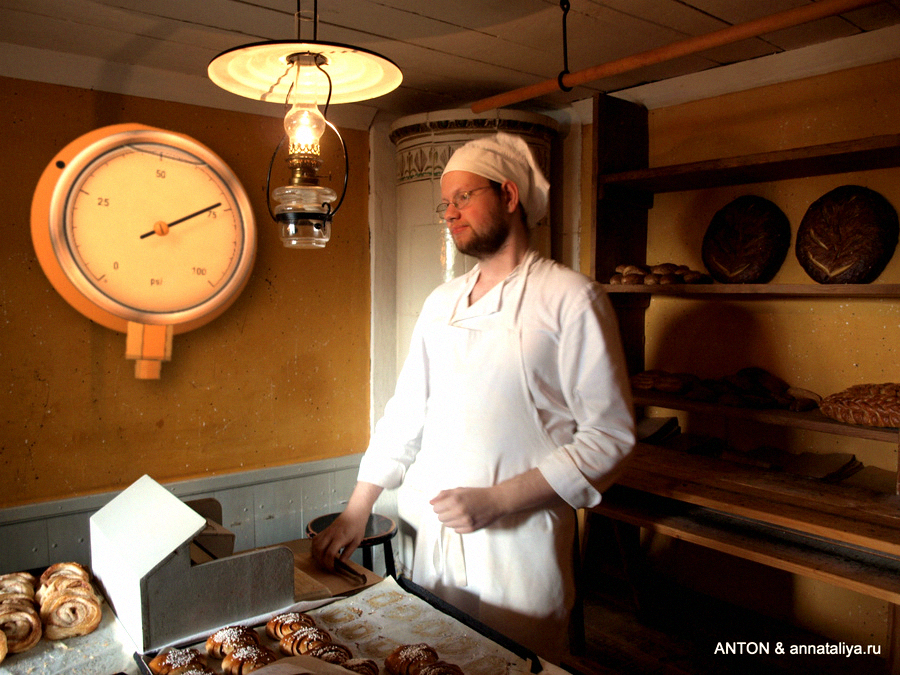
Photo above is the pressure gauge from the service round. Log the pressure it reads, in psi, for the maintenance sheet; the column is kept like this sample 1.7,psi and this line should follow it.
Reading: 72.5,psi
